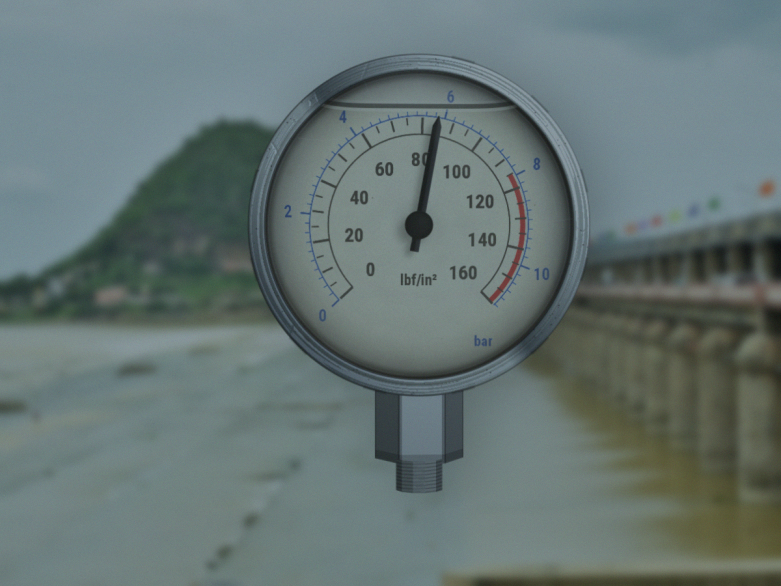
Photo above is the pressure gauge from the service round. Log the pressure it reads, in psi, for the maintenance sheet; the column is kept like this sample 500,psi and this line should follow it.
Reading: 85,psi
